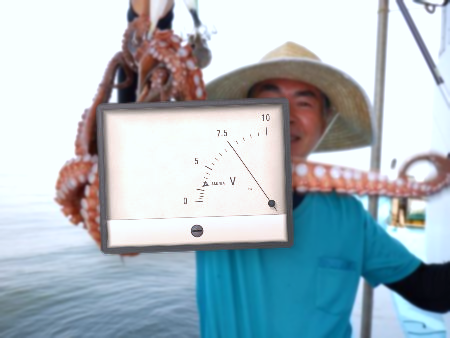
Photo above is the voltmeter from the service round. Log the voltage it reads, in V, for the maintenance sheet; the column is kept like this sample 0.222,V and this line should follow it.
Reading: 7.5,V
